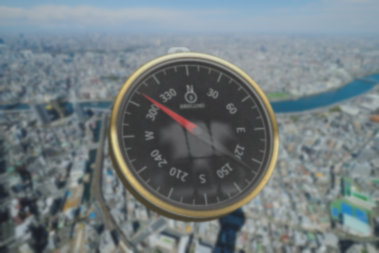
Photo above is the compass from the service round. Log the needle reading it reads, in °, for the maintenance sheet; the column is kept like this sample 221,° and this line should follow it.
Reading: 310,°
